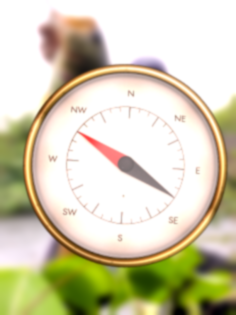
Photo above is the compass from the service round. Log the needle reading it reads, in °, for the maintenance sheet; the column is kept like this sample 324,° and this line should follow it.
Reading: 300,°
